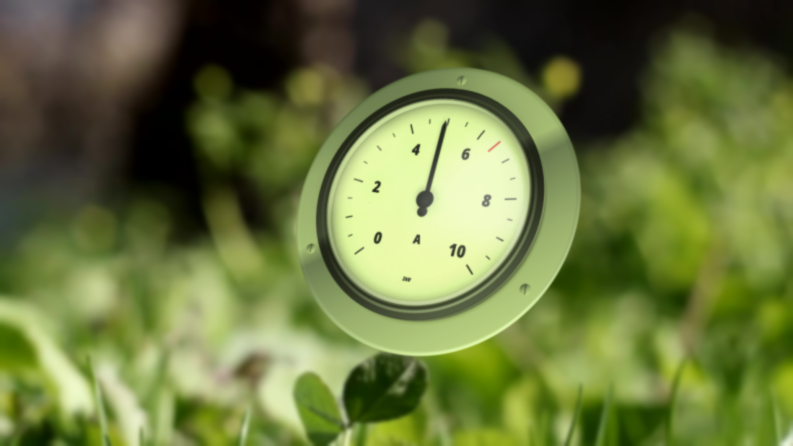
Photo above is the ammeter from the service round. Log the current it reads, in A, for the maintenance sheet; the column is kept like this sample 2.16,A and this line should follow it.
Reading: 5,A
